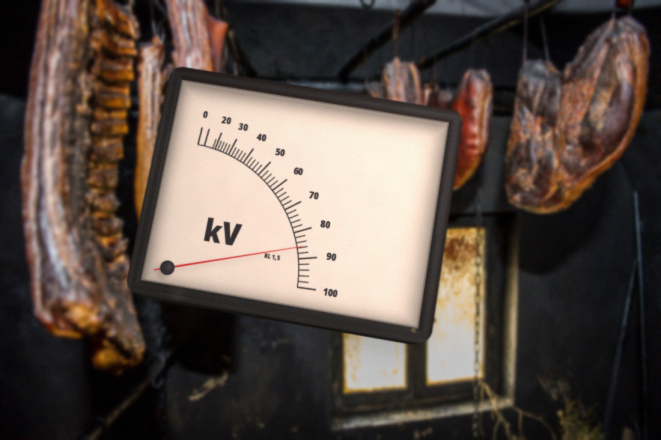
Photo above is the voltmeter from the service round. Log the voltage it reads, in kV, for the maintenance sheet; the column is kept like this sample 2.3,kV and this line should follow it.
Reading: 86,kV
